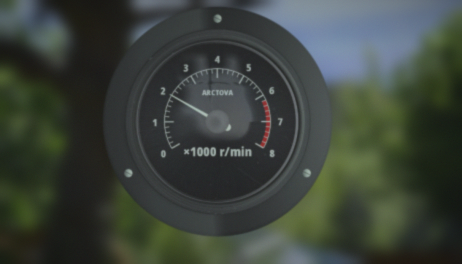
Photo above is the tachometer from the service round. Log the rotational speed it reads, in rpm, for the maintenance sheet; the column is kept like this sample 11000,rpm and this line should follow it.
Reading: 2000,rpm
